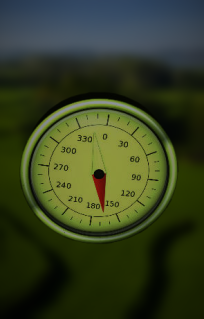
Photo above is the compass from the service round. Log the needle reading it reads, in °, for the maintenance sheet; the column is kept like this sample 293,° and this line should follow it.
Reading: 165,°
